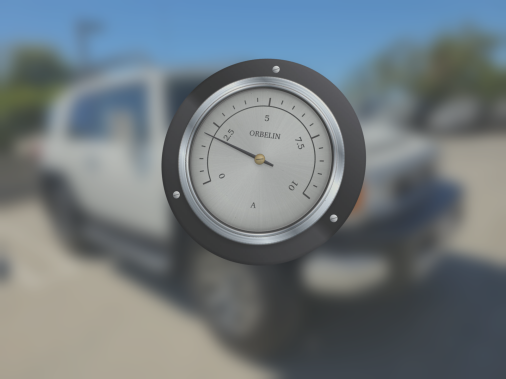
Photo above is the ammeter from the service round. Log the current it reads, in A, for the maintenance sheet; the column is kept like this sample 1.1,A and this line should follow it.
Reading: 2,A
